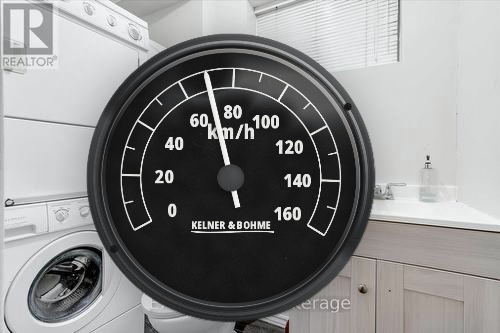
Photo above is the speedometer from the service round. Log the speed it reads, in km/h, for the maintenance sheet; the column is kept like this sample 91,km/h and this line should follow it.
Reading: 70,km/h
